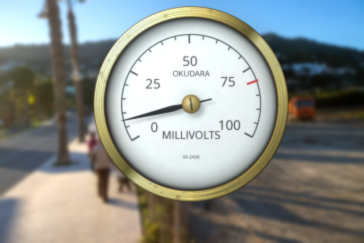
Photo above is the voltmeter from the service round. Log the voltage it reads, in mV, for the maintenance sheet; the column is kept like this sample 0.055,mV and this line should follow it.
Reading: 7.5,mV
